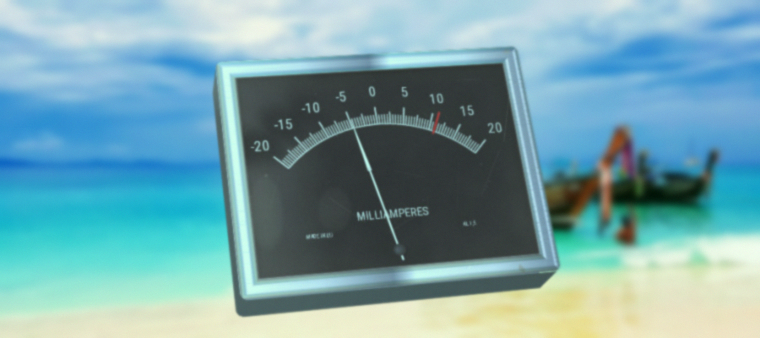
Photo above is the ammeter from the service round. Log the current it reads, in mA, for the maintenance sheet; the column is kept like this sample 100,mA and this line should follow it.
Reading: -5,mA
